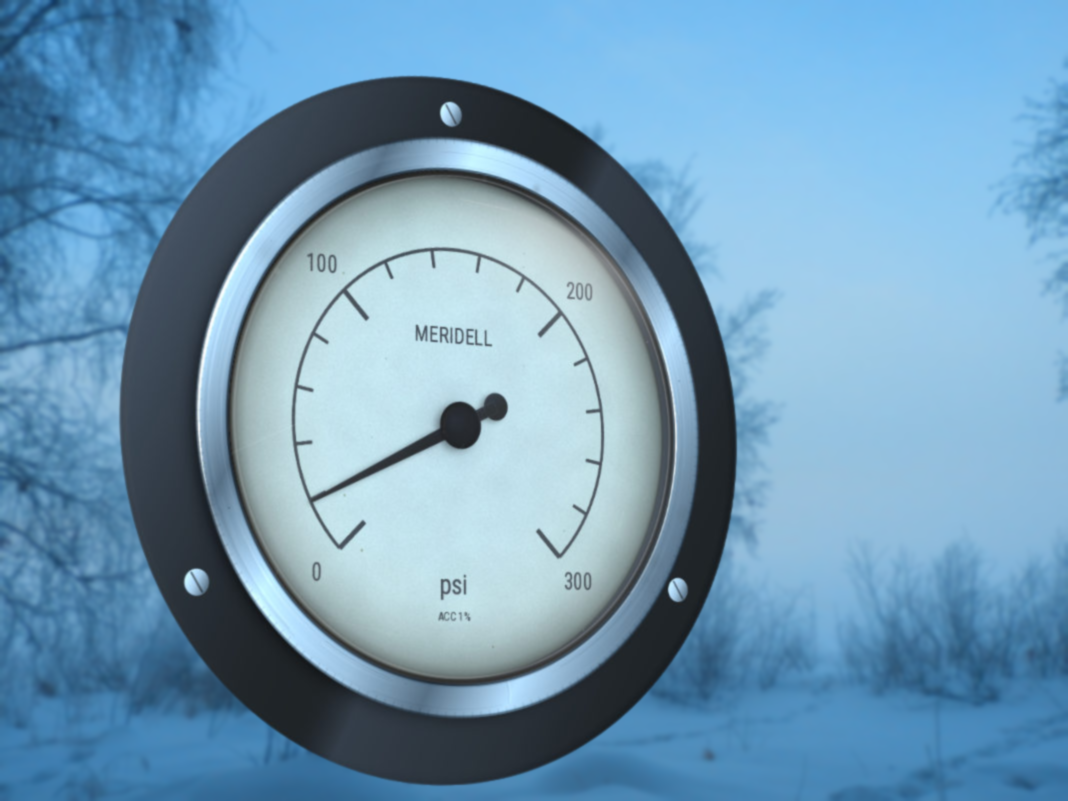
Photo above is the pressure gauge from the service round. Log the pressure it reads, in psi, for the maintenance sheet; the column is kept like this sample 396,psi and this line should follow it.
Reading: 20,psi
